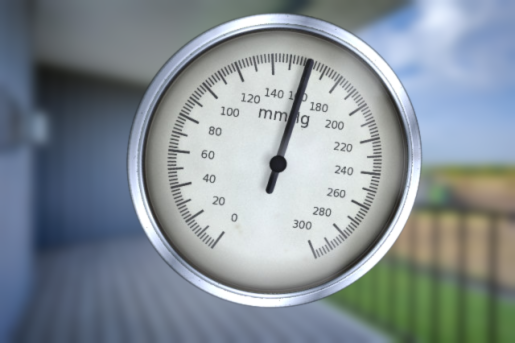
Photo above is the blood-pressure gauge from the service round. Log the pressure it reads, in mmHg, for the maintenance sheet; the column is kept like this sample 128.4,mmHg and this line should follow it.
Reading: 160,mmHg
